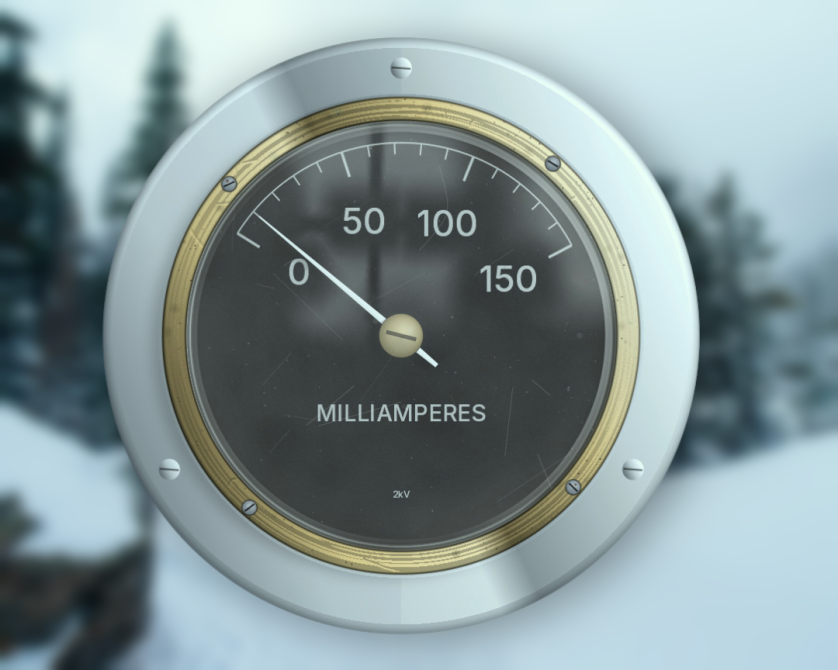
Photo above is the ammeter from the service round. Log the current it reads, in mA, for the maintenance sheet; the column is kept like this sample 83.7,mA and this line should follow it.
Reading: 10,mA
